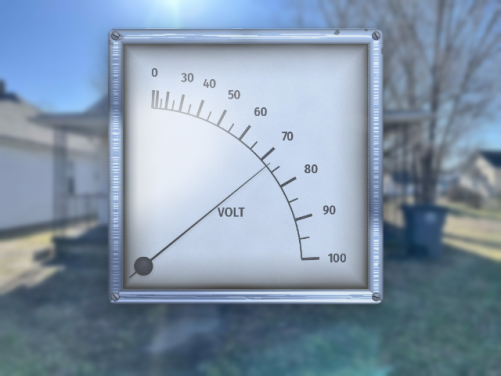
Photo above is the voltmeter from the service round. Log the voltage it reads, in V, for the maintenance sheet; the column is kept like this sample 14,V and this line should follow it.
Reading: 72.5,V
